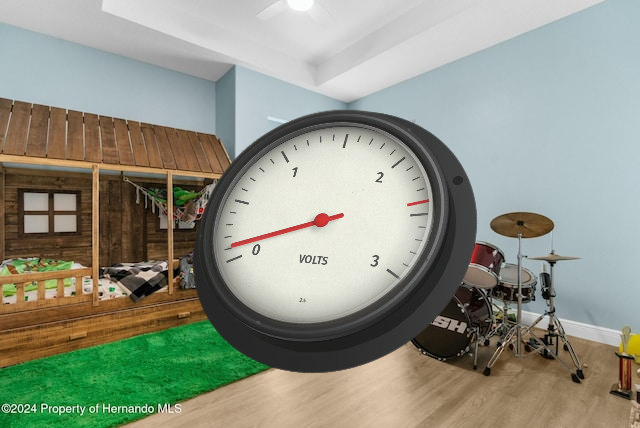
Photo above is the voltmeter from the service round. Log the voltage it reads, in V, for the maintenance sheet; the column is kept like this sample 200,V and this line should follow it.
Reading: 0.1,V
